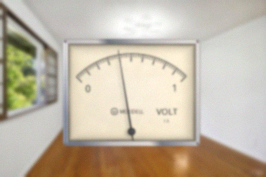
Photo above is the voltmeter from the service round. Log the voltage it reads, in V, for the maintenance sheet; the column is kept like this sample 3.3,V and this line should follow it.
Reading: 0.4,V
